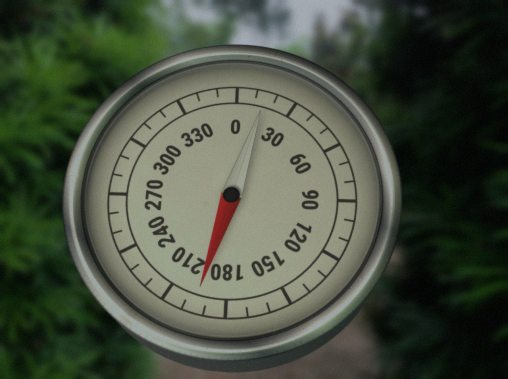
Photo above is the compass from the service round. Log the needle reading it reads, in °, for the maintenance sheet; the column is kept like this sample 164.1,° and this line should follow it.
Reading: 195,°
